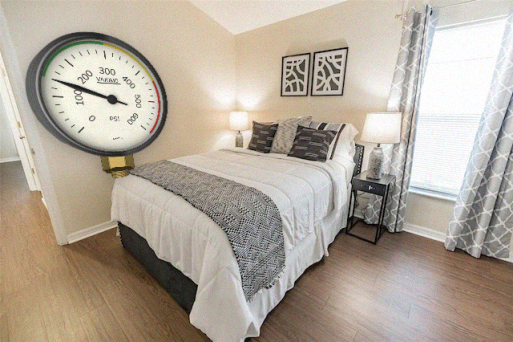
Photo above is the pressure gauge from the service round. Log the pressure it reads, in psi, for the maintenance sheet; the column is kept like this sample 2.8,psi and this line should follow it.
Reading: 140,psi
